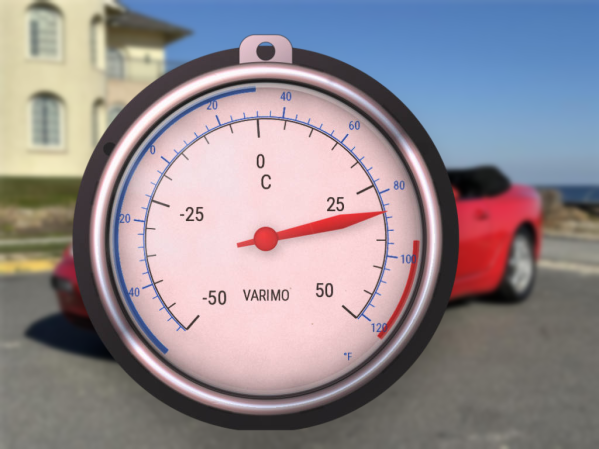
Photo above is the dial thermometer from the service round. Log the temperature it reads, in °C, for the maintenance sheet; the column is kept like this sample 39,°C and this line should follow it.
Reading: 30,°C
